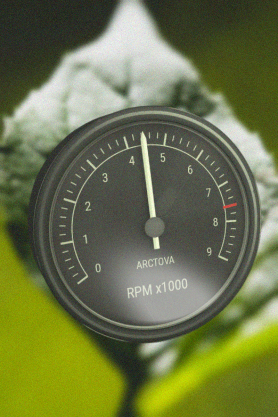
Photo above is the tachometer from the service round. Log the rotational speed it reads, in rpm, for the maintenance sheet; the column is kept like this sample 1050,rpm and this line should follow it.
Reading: 4400,rpm
